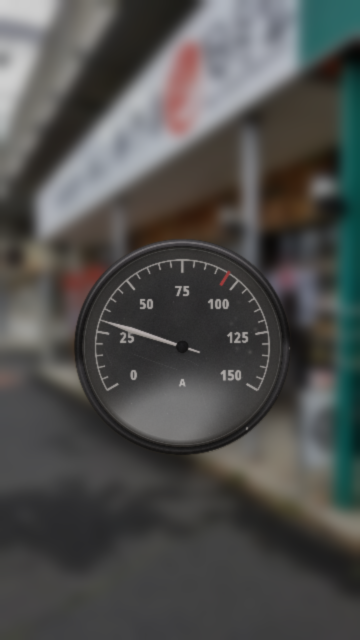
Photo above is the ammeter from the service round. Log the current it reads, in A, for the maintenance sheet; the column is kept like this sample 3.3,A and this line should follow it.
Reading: 30,A
